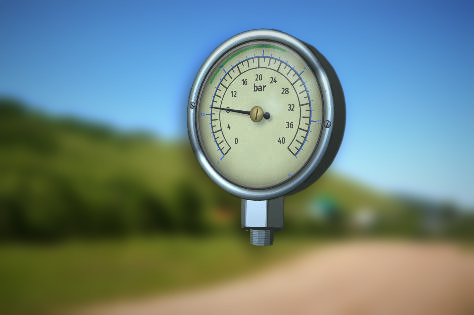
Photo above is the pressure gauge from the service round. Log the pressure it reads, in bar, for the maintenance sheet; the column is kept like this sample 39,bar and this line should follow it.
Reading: 8,bar
